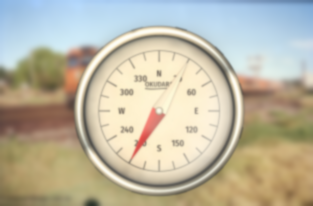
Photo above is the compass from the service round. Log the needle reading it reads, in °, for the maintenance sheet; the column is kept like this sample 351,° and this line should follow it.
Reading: 210,°
